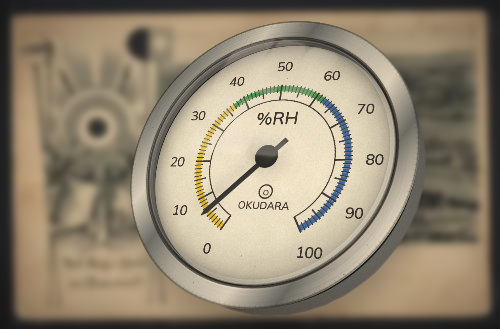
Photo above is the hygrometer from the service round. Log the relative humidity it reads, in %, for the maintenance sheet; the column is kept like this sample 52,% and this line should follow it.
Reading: 5,%
